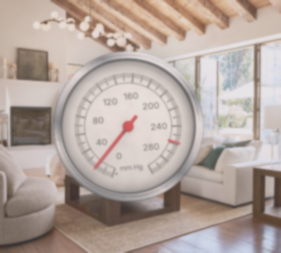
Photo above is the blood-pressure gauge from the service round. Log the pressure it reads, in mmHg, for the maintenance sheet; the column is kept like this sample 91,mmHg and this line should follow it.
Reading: 20,mmHg
